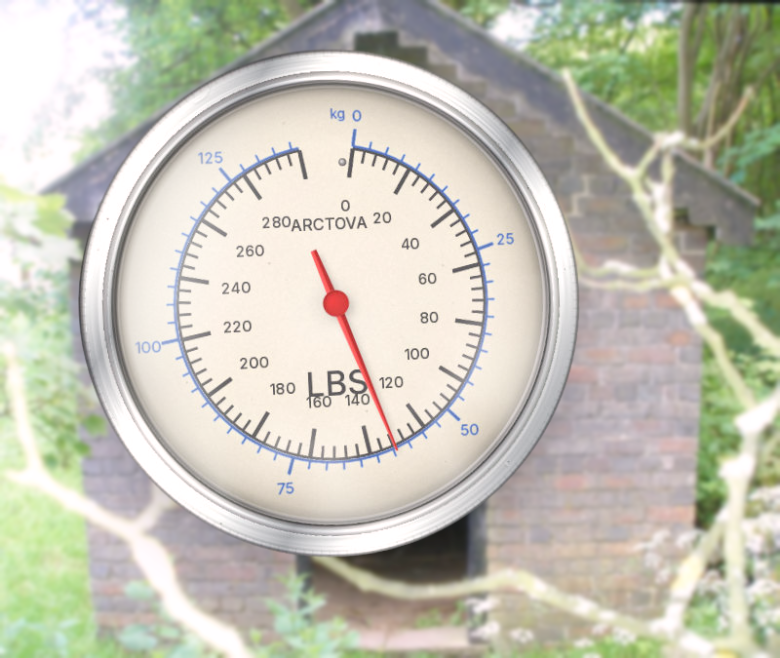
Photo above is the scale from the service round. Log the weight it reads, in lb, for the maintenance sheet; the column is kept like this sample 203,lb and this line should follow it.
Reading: 132,lb
